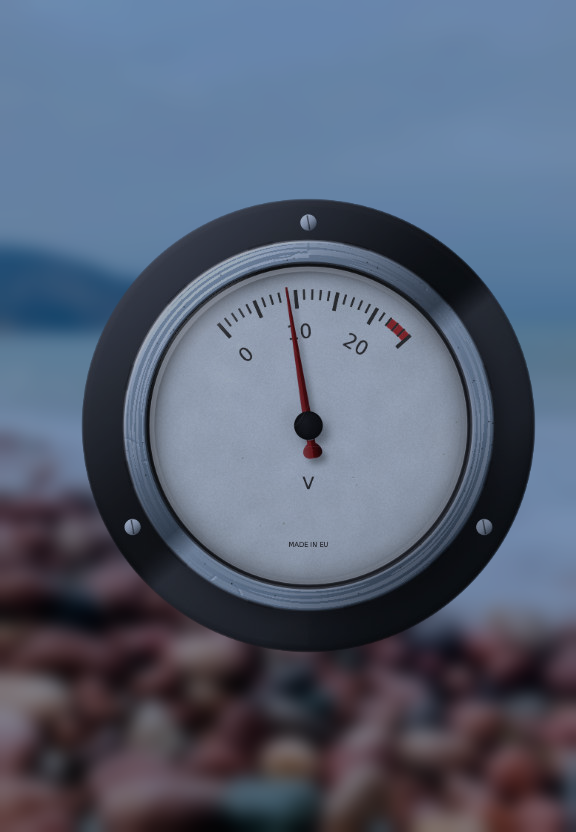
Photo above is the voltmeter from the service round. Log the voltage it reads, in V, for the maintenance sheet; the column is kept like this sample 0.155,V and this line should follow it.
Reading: 9,V
